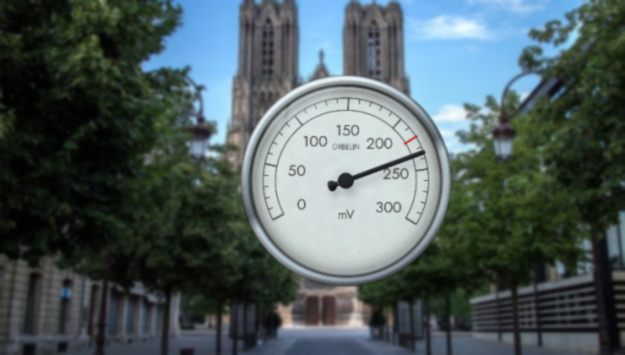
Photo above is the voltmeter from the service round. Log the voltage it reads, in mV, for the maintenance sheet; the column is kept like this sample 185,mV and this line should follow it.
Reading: 235,mV
